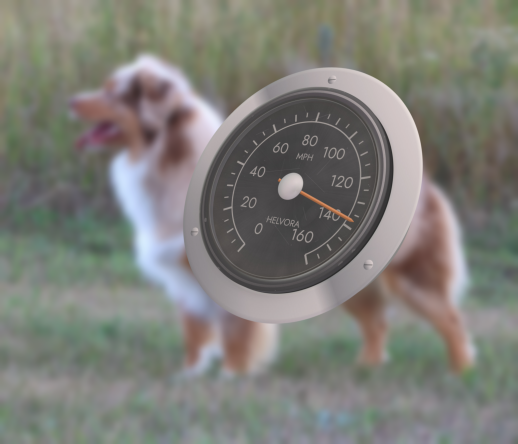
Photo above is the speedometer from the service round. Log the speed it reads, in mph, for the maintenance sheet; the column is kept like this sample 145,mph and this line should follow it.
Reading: 137.5,mph
